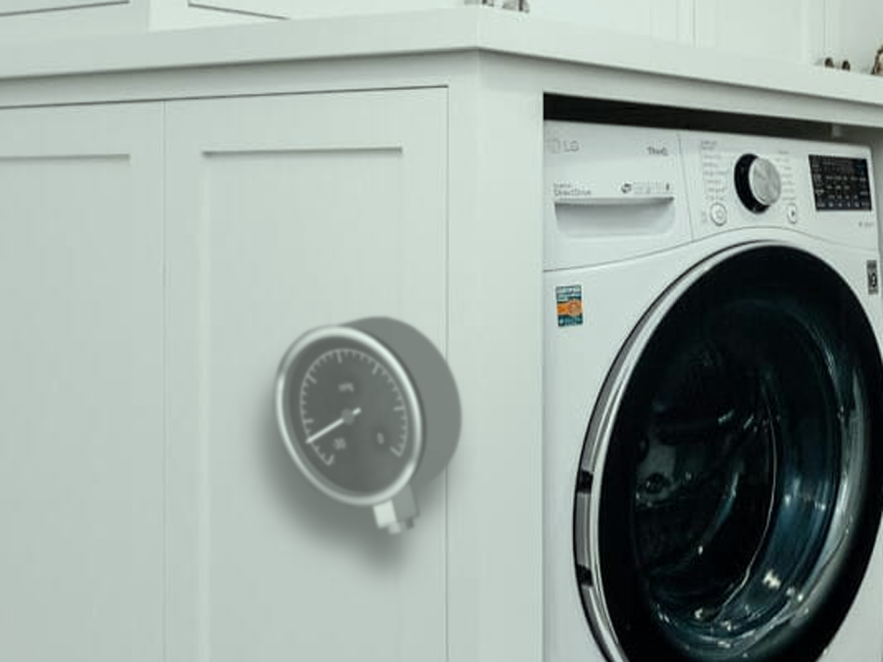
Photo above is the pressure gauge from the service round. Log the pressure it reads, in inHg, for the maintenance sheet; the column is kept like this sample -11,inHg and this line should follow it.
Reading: -27,inHg
